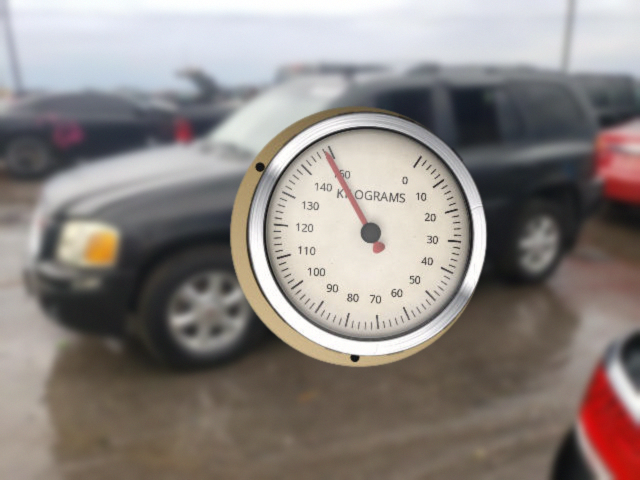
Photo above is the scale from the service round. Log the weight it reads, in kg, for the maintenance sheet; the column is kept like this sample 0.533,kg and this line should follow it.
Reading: 148,kg
